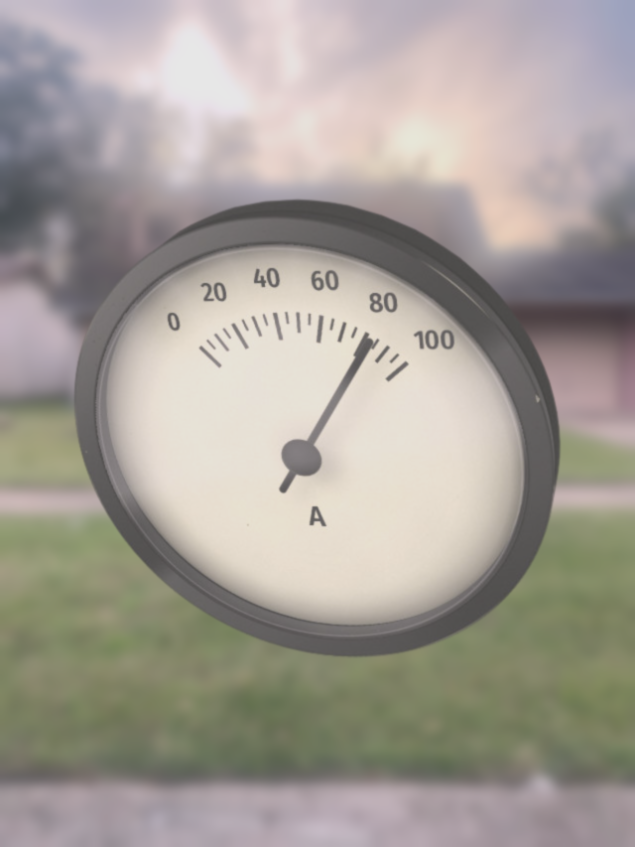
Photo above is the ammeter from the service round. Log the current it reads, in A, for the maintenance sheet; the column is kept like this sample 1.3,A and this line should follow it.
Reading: 82.5,A
